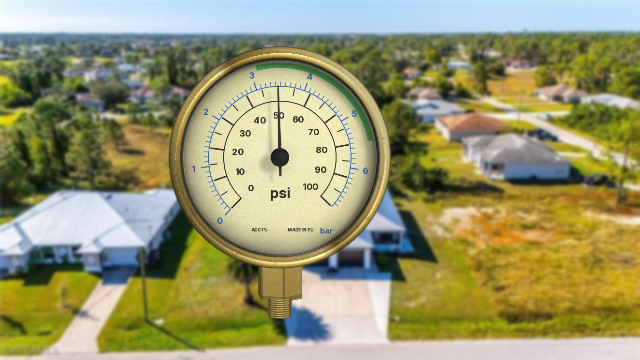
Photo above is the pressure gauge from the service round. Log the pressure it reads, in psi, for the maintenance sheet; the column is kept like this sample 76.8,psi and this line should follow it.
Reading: 50,psi
